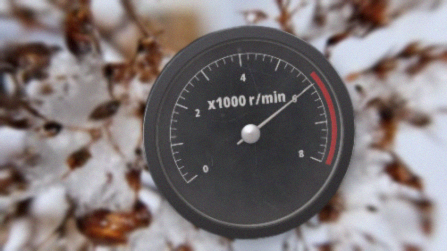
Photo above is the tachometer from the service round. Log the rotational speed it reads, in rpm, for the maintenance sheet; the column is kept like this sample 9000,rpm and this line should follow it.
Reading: 6000,rpm
